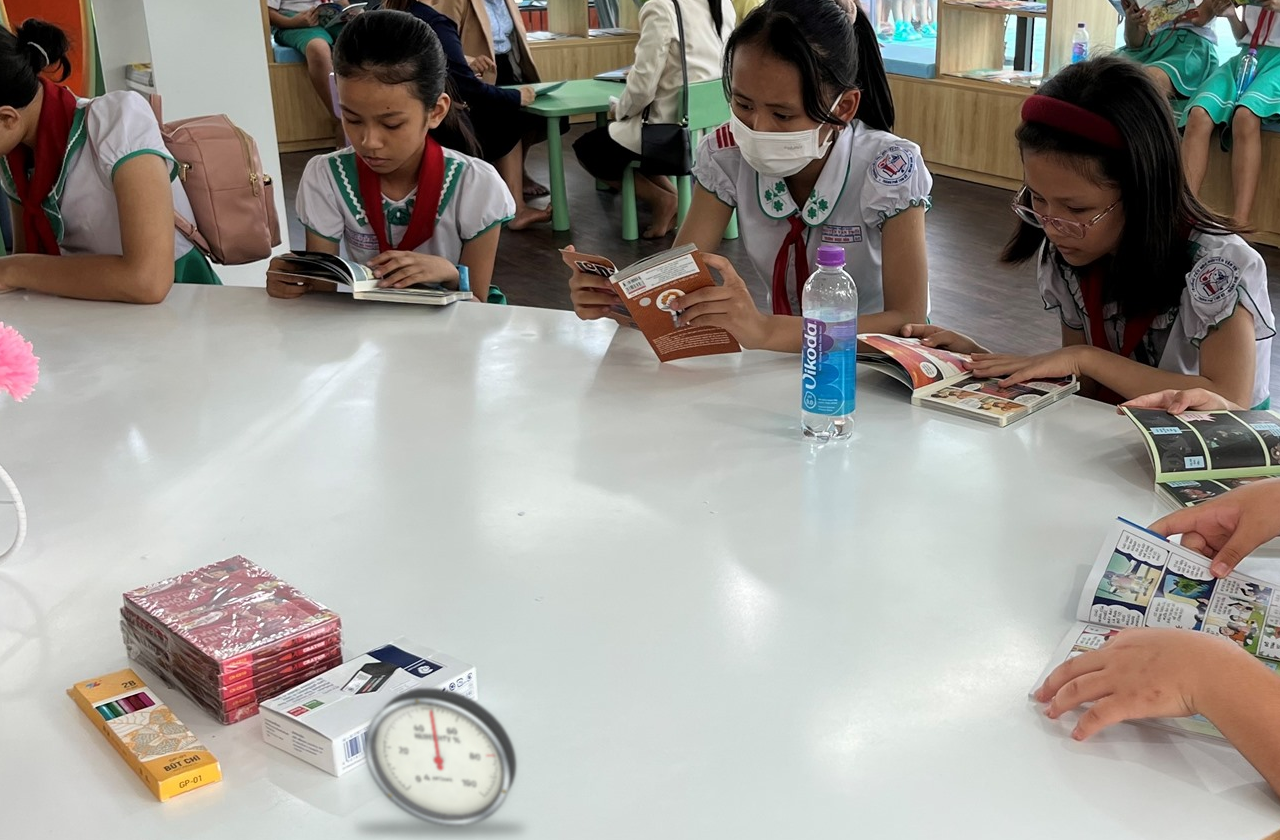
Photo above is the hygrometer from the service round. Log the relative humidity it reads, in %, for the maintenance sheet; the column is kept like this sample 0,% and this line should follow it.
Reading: 50,%
